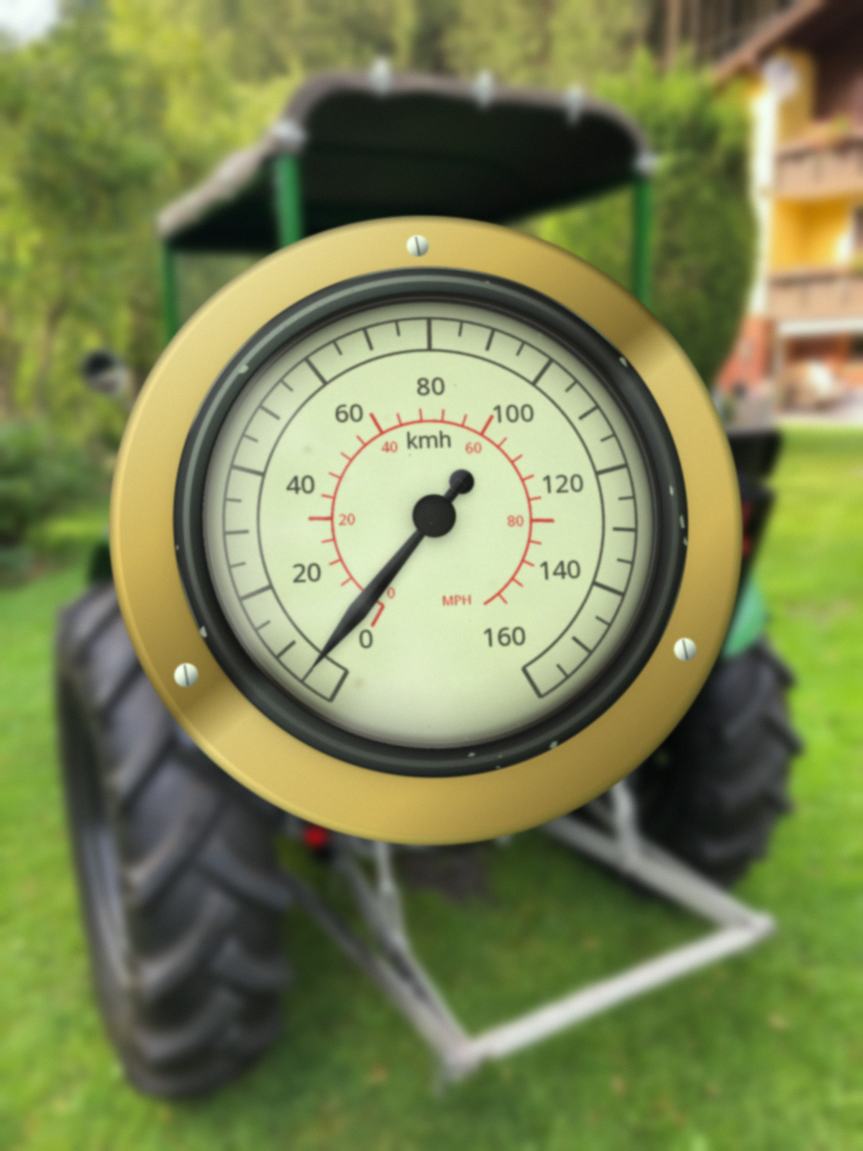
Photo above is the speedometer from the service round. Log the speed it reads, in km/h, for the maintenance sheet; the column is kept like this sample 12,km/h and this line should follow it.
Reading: 5,km/h
